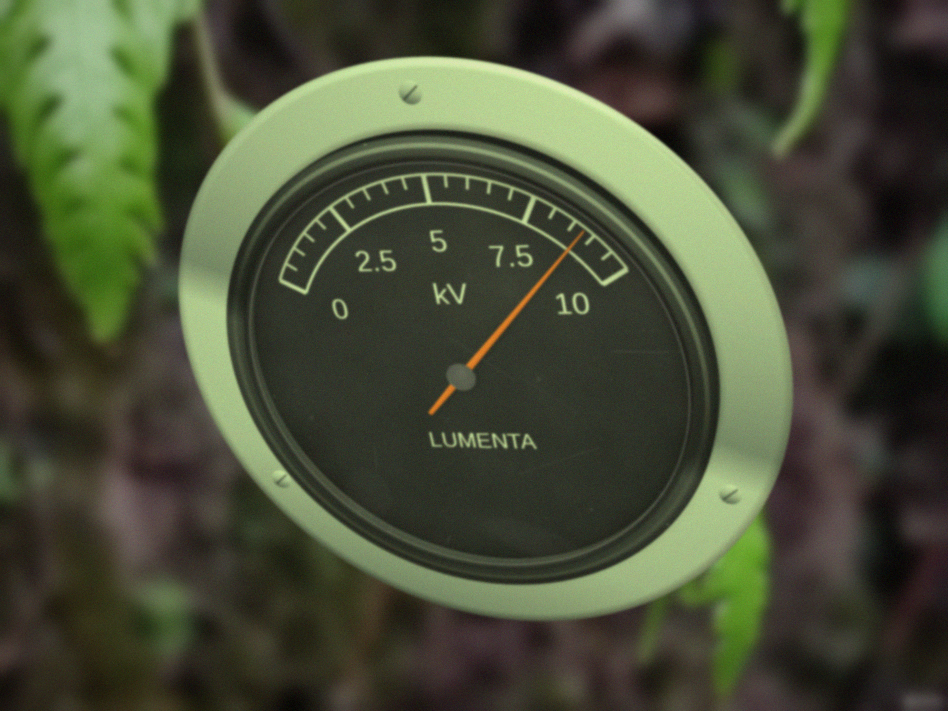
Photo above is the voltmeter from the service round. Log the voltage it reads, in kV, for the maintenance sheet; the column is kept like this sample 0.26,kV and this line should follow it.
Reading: 8.75,kV
